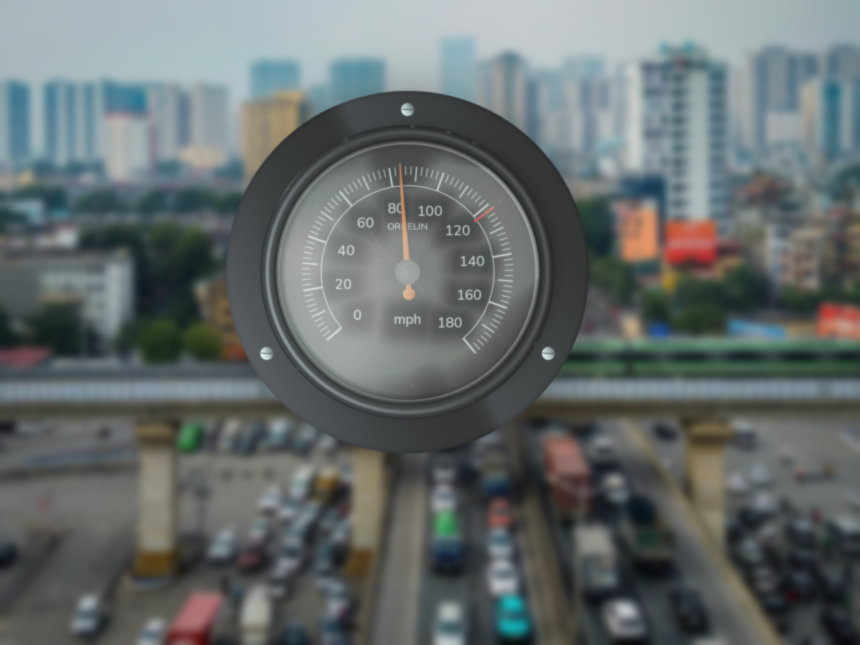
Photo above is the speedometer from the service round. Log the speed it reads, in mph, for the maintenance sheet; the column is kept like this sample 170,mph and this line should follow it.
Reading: 84,mph
